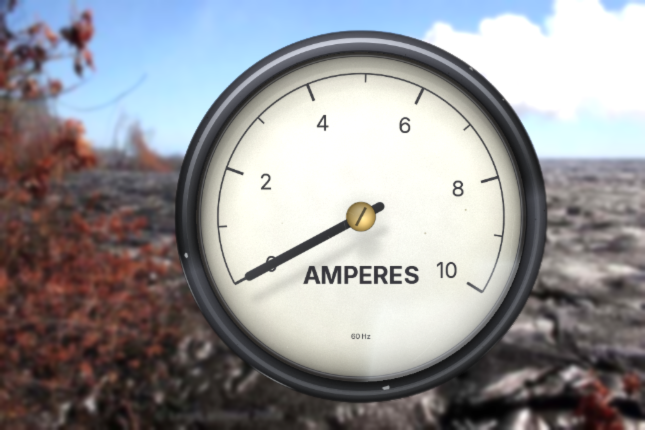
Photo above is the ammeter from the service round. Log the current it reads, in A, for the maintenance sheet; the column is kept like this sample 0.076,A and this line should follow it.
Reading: 0,A
